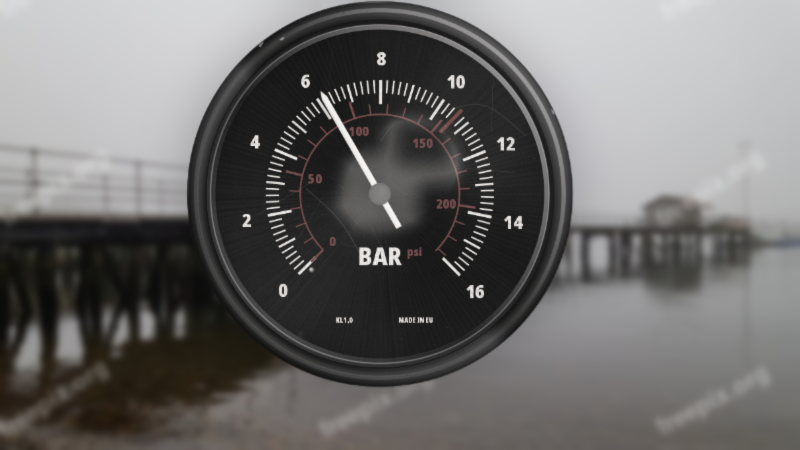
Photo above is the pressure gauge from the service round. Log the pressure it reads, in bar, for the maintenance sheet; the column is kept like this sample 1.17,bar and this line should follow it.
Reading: 6.2,bar
